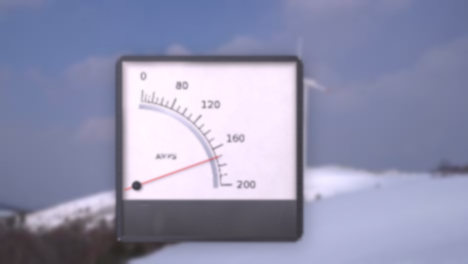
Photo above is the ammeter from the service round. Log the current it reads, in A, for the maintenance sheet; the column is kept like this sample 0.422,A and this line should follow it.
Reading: 170,A
